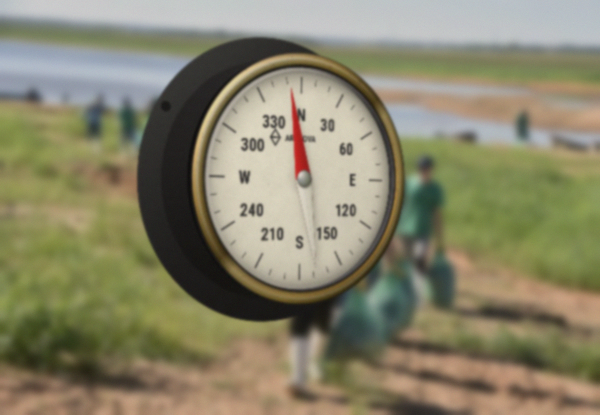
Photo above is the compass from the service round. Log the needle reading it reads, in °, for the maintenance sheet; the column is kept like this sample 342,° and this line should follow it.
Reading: 350,°
